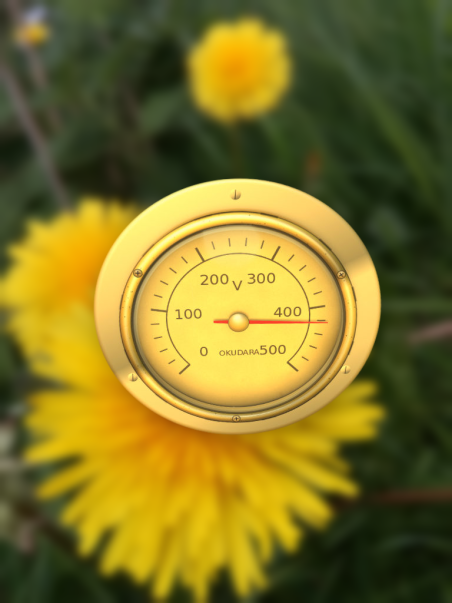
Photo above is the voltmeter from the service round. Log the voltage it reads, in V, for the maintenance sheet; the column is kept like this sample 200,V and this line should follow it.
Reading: 420,V
